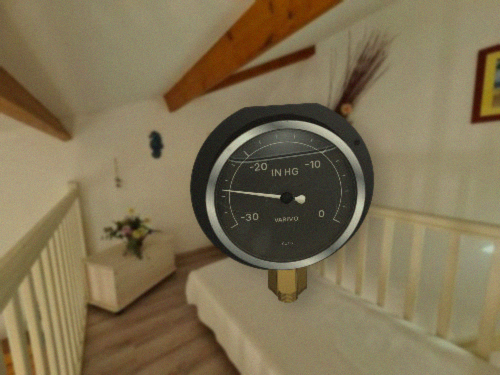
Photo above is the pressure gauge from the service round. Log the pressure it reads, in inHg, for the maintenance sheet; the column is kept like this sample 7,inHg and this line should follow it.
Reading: -25,inHg
